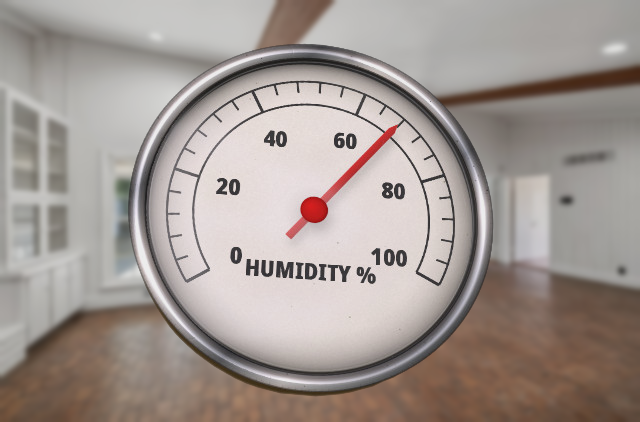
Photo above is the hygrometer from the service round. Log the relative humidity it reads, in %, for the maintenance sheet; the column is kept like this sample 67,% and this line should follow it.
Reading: 68,%
